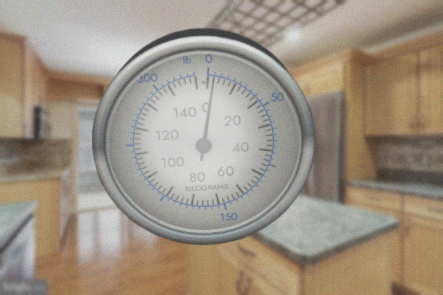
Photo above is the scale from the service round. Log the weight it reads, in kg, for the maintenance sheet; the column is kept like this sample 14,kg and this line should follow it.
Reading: 2,kg
